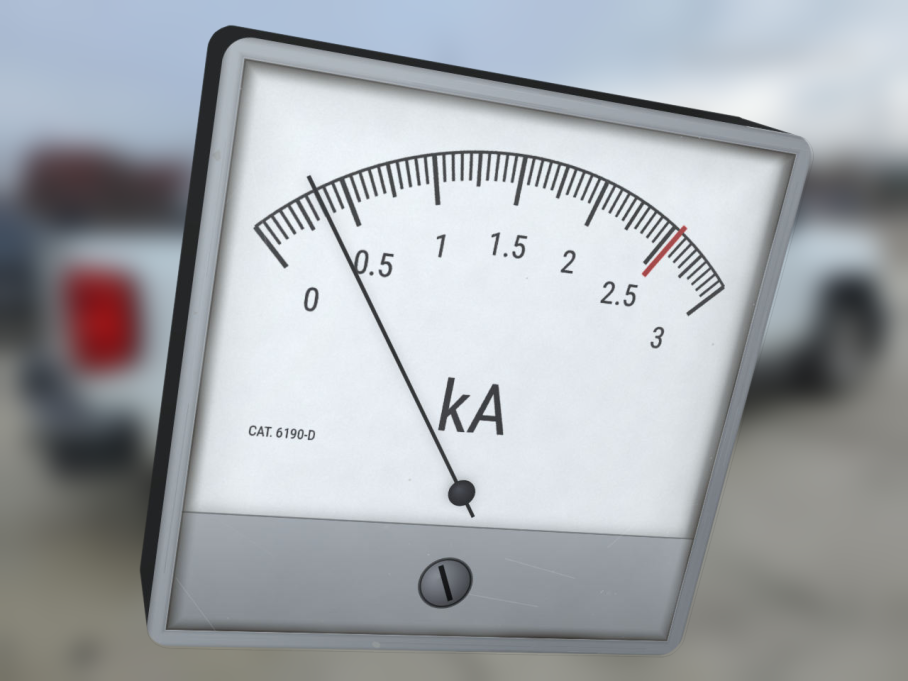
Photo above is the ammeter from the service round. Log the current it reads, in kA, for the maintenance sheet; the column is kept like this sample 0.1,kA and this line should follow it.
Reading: 0.35,kA
